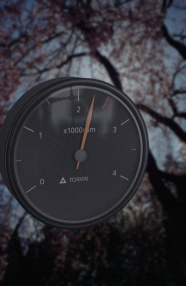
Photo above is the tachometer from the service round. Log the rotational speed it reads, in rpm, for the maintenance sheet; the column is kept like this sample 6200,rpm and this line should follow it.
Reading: 2250,rpm
